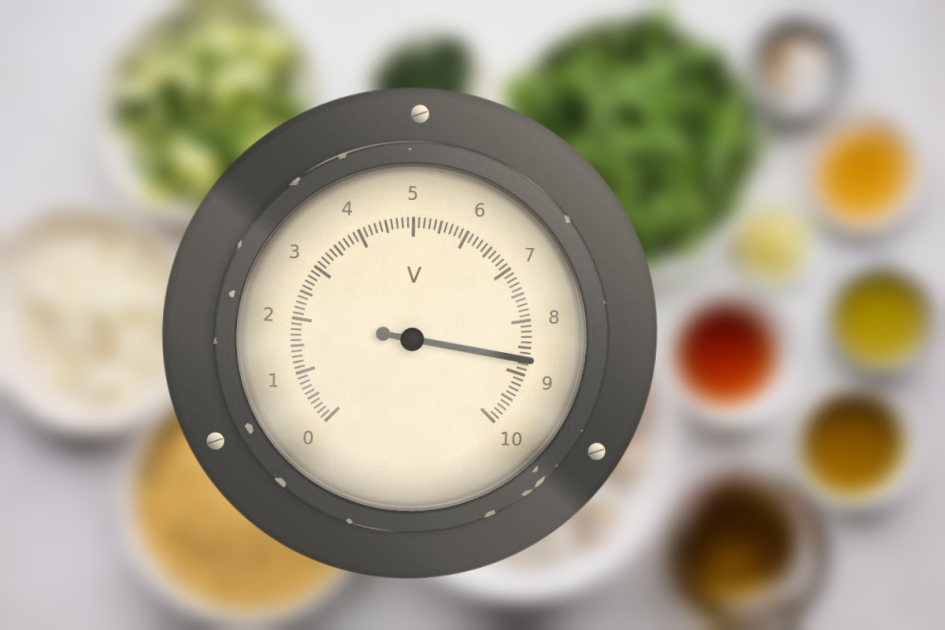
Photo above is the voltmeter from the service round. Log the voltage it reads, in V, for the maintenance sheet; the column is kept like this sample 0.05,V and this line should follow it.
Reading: 8.7,V
